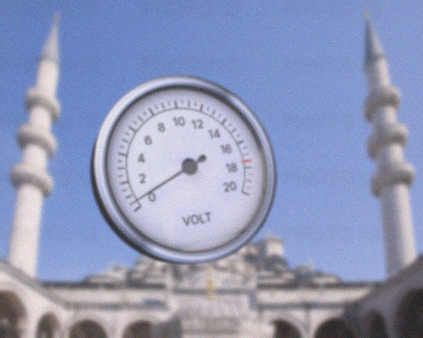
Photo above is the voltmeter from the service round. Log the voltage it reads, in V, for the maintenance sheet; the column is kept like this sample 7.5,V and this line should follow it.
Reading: 0.5,V
